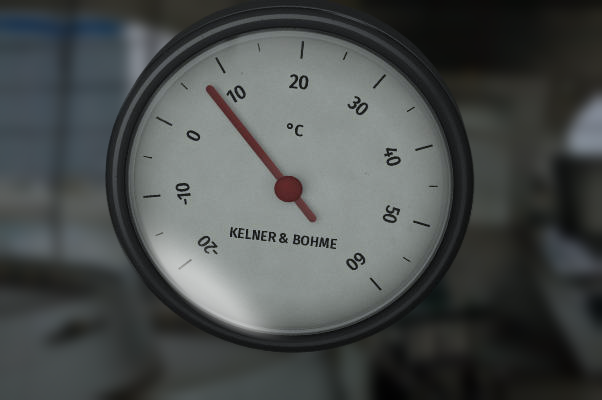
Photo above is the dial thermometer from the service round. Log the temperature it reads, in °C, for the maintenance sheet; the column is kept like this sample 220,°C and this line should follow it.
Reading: 7.5,°C
